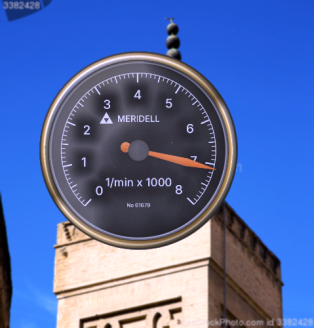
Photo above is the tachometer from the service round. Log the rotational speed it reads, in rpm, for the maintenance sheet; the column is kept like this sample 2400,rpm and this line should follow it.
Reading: 7100,rpm
